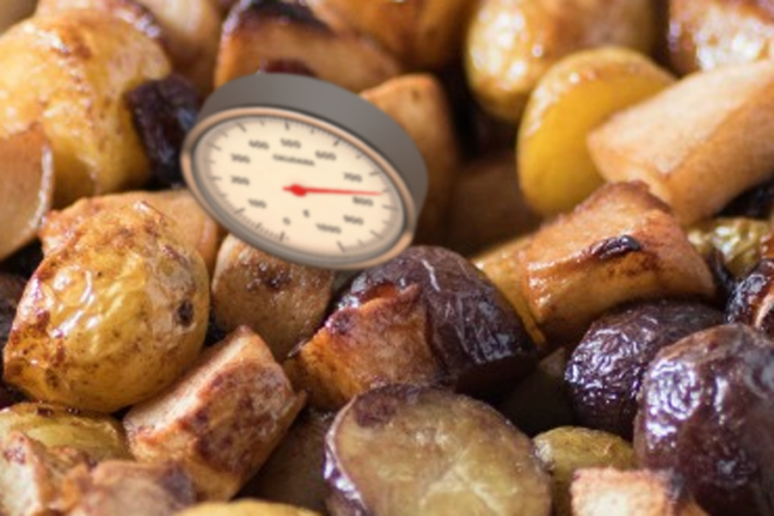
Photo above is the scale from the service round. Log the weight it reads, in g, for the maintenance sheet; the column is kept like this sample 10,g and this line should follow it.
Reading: 750,g
